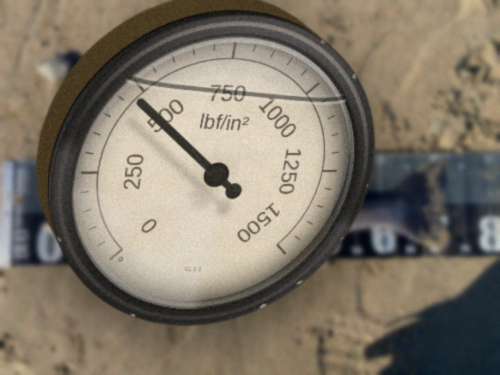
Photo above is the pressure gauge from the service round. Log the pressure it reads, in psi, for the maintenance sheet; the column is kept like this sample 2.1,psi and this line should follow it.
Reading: 475,psi
